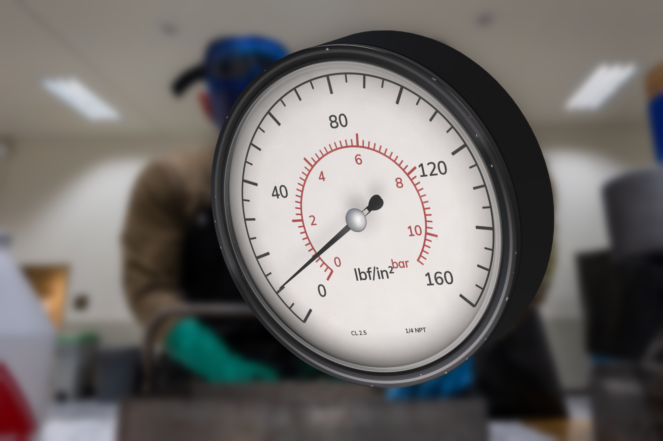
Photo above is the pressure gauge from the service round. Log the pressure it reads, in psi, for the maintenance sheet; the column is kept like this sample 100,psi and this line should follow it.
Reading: 10,psi
